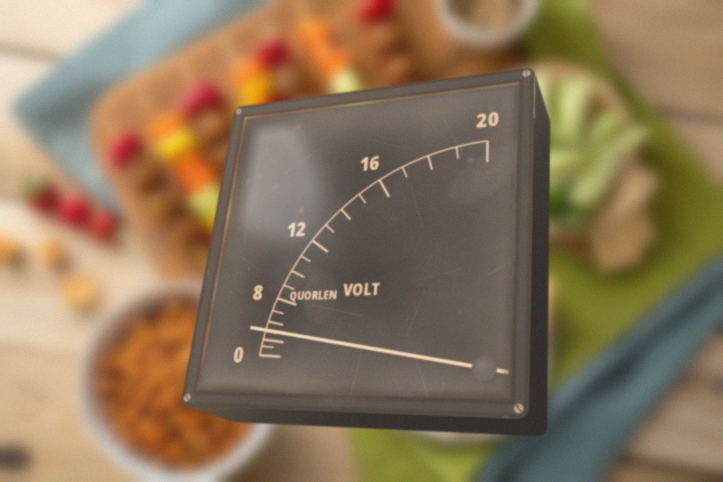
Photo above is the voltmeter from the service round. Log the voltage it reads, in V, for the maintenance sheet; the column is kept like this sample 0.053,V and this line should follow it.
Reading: 5,V
